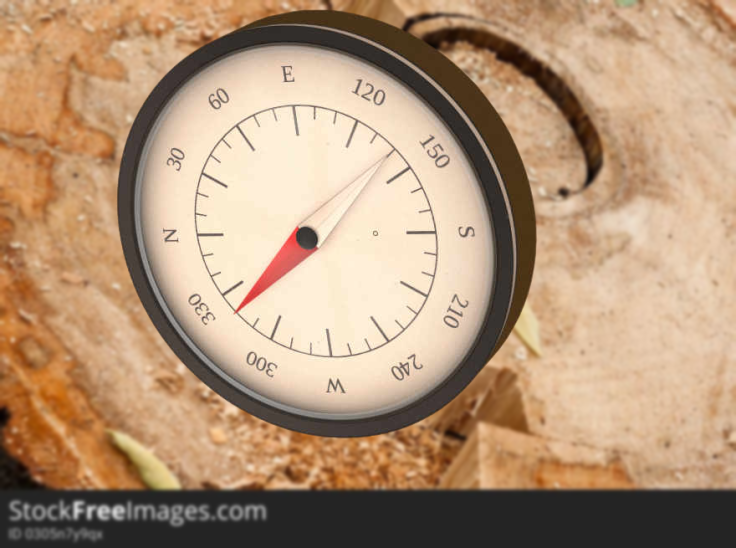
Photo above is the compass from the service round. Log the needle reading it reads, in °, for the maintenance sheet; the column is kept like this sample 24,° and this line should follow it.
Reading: 320,°
